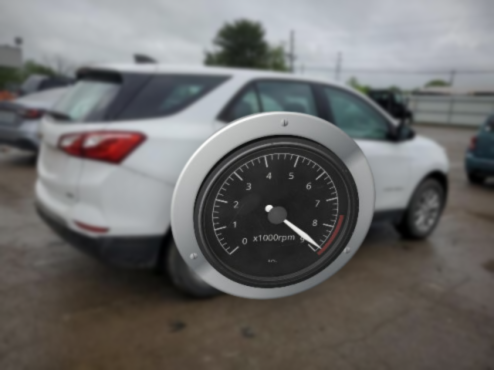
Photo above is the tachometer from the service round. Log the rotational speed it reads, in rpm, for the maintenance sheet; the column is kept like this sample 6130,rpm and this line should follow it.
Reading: 8800,rpm
